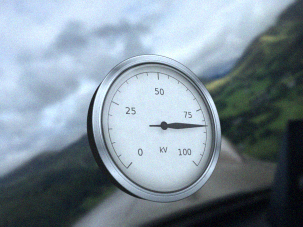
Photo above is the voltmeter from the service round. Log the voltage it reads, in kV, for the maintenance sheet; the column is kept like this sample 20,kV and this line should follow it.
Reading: 82.5,kV
